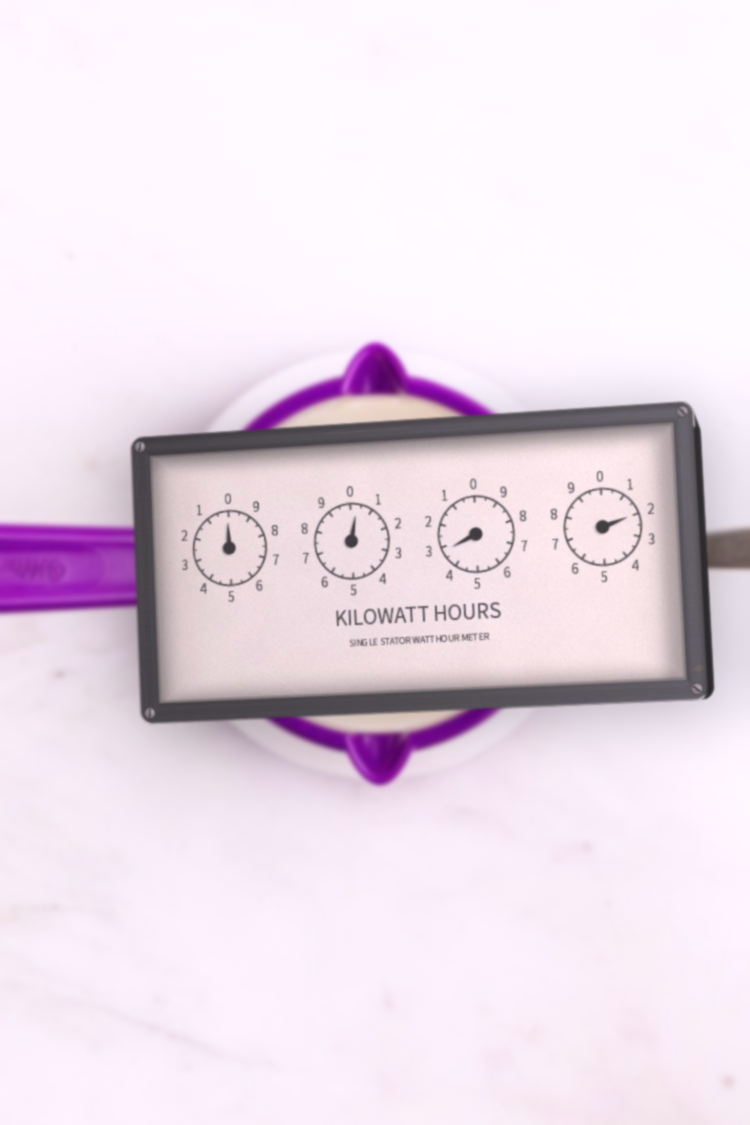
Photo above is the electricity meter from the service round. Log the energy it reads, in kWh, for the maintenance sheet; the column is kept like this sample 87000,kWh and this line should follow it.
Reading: 32,kWh
